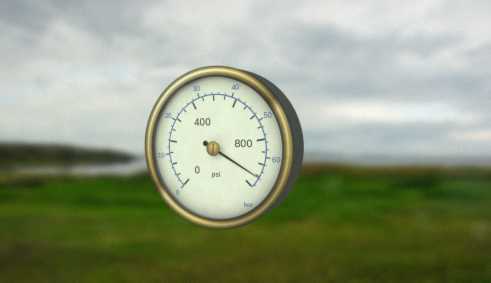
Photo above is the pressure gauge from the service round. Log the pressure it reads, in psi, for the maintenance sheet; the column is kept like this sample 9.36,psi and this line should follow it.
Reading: 950,psi
